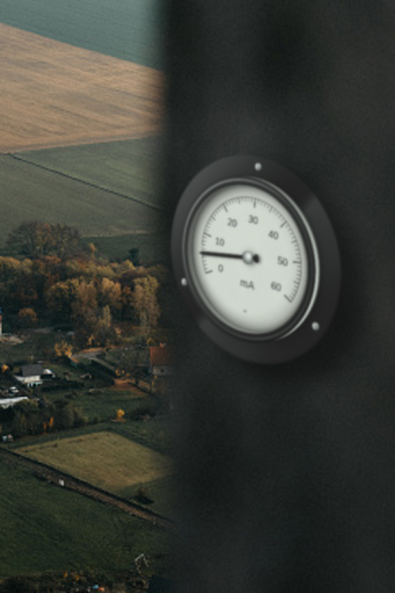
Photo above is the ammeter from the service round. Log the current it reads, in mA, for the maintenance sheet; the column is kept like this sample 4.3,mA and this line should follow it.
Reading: 5,mA
